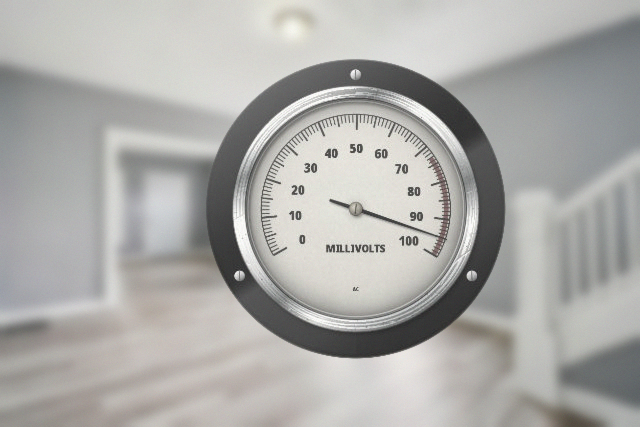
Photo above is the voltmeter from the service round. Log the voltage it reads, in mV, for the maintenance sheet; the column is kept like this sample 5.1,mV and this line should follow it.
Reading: 95,mV
